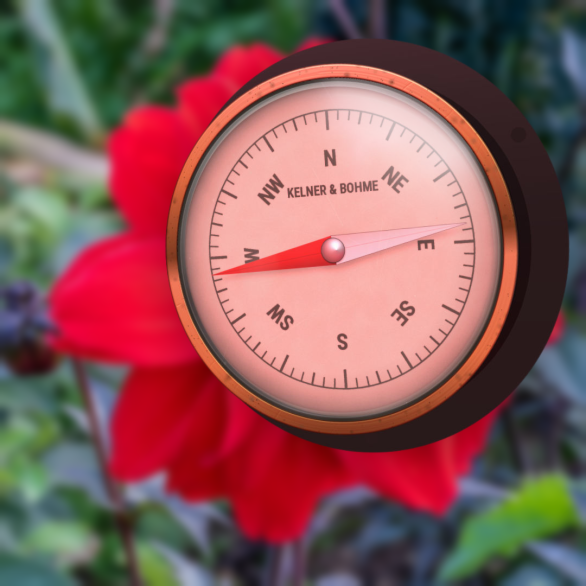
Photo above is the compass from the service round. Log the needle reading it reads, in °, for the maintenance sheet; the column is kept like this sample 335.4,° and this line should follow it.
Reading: 262.5,°
